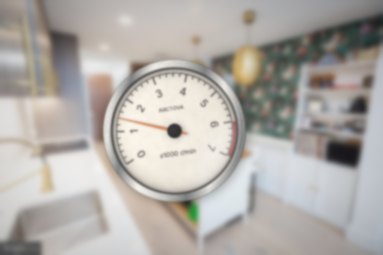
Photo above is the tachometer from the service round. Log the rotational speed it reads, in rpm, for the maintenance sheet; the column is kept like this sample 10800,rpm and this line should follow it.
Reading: 1400,rpm
